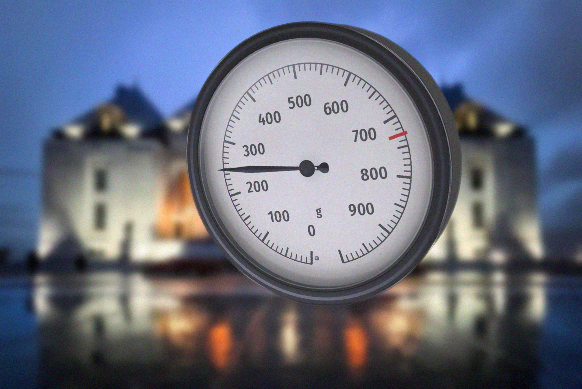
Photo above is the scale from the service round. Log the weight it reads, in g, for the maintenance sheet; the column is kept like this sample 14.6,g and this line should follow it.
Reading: 250,g
